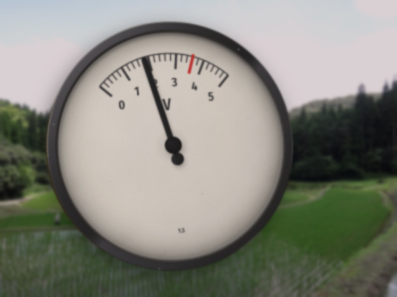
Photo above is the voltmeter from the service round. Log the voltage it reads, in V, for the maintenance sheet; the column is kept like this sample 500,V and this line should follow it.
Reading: 1.8,V
